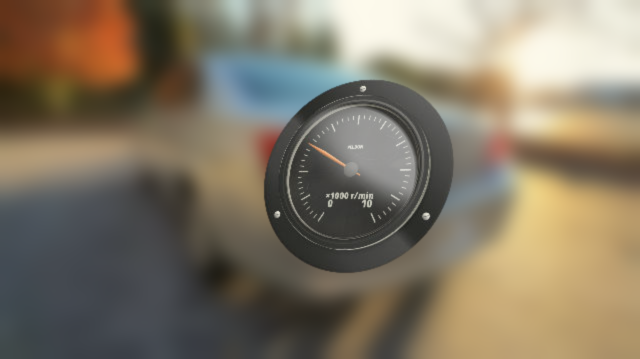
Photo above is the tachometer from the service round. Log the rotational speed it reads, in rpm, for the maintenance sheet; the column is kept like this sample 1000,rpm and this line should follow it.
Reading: 3000,rpm
